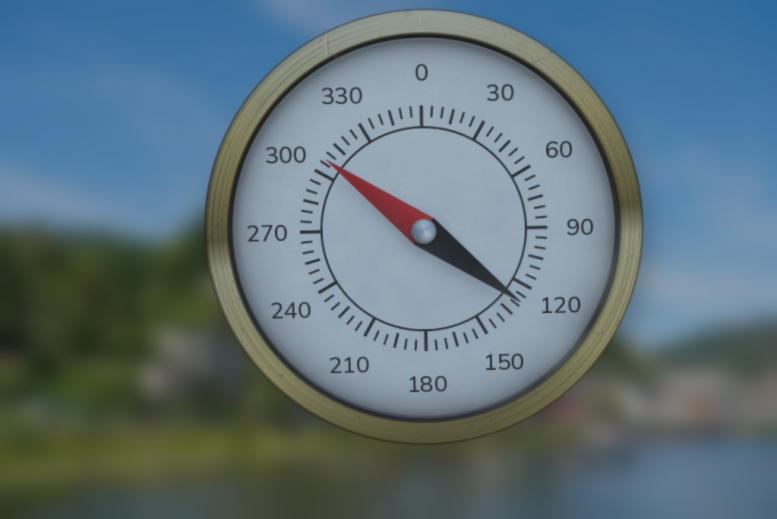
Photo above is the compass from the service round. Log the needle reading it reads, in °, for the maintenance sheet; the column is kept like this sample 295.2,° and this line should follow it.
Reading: 307.5,°
